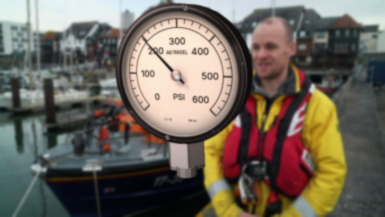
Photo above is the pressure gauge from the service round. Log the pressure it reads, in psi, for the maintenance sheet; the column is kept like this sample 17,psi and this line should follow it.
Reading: 200,psi
